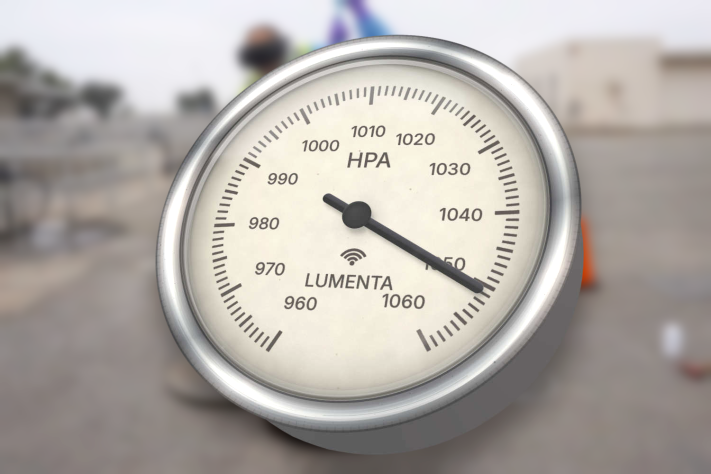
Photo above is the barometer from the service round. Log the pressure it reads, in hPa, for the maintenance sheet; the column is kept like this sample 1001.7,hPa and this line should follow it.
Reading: 1051,hPa
